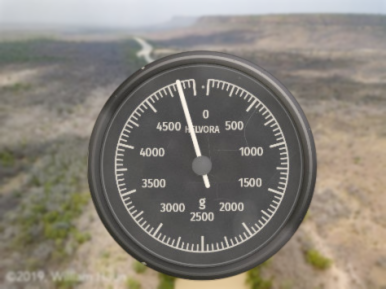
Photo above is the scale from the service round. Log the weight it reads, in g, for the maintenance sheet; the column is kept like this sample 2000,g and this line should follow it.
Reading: 4850,g
